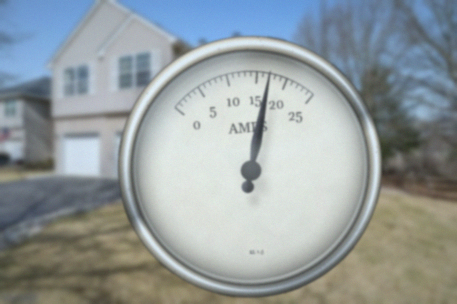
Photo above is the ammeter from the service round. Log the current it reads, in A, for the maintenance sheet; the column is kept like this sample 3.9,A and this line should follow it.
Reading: 17,A
